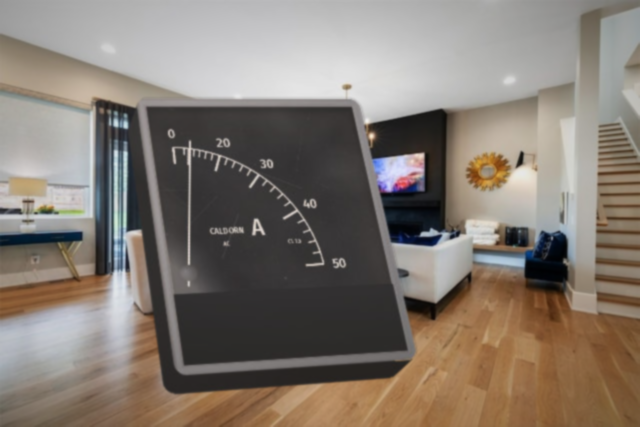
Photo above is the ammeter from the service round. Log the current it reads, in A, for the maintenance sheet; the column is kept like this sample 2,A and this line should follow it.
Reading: 10,A
